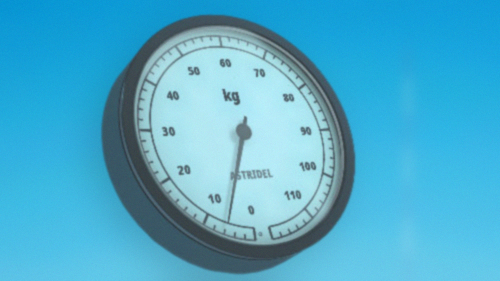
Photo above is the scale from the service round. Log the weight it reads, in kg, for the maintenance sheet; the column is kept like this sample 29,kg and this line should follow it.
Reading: 6,kg
